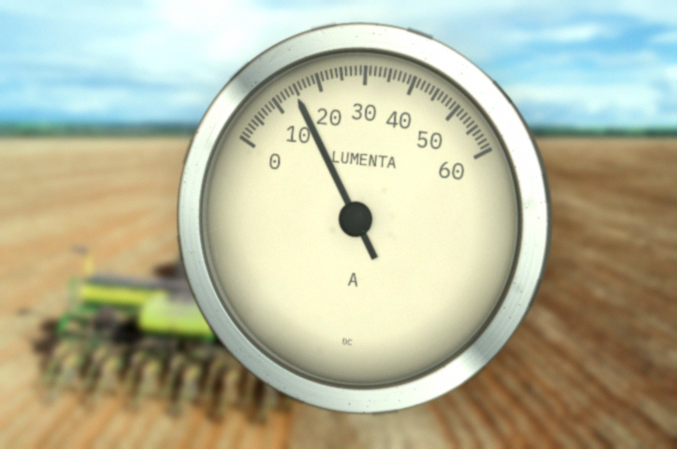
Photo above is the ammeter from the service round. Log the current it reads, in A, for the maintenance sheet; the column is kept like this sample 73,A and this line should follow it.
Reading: 15,A
